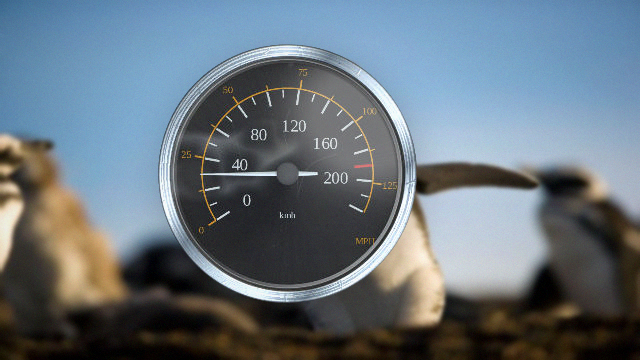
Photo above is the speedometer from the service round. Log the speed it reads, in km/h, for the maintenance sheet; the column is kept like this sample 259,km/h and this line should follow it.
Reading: 30,km/h
